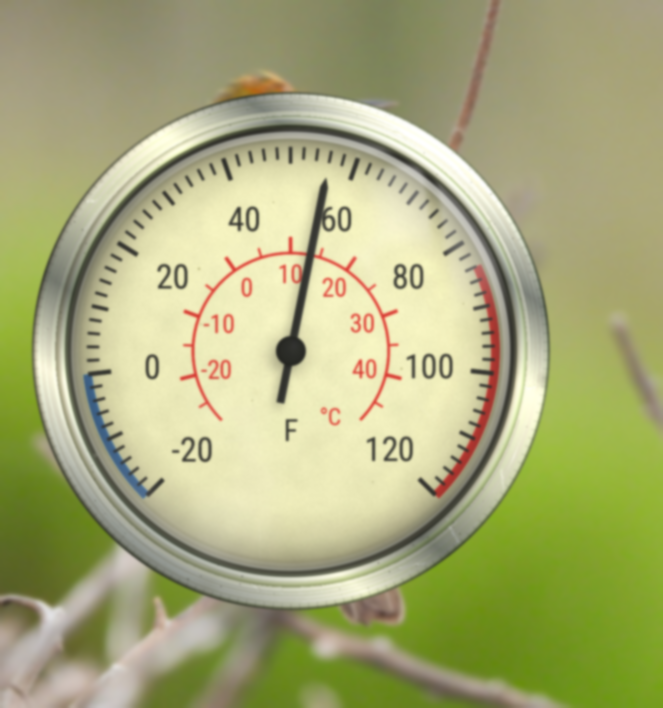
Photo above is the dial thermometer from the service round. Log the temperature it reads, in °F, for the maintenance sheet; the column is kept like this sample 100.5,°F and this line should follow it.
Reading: 56,°F
